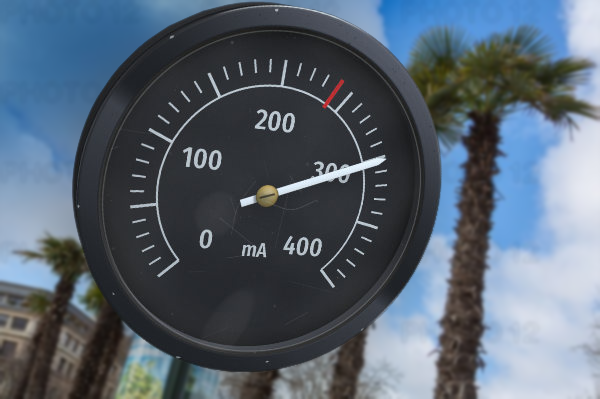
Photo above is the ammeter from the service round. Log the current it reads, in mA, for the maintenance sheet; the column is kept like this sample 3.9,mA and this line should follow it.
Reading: 300,mA
